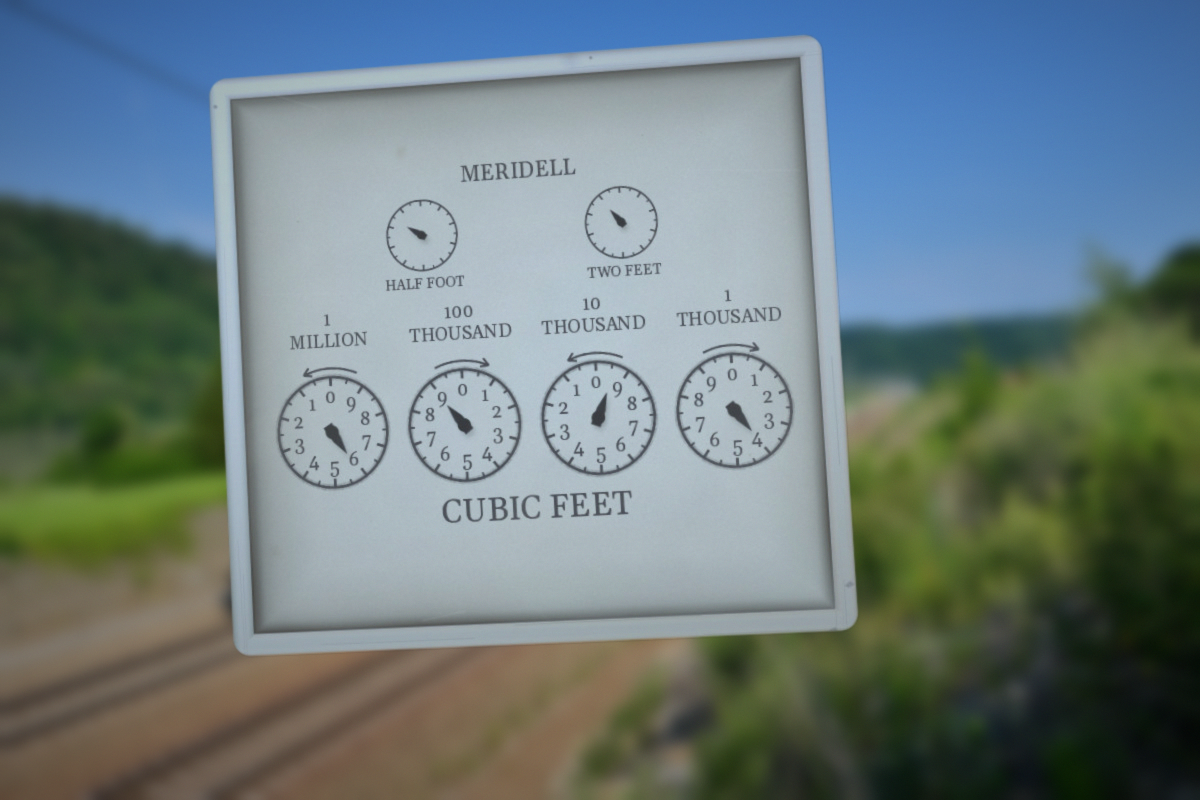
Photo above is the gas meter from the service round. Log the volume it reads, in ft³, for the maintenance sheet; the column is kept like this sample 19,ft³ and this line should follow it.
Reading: 589400,ft³
